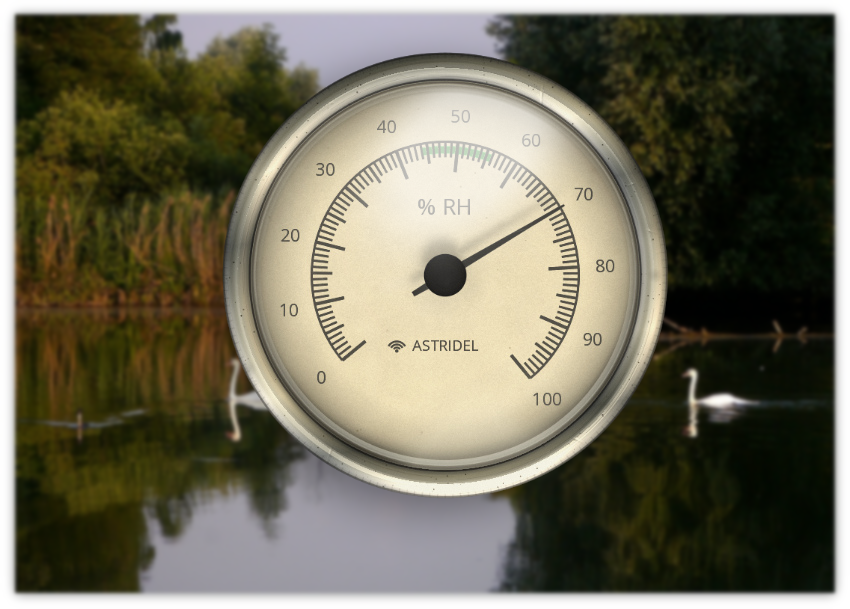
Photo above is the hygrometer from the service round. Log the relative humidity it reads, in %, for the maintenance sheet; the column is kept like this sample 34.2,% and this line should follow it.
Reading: 70,%
